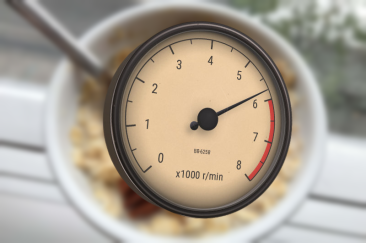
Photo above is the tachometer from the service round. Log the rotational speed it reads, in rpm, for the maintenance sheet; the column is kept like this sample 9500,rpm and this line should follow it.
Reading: 5750,rpm
